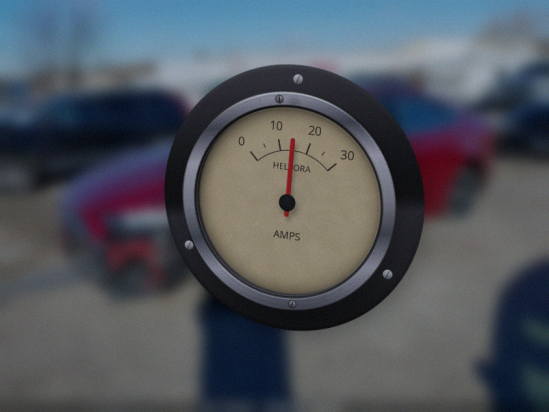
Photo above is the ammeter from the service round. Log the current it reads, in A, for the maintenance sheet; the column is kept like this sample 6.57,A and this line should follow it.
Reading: 15,A
